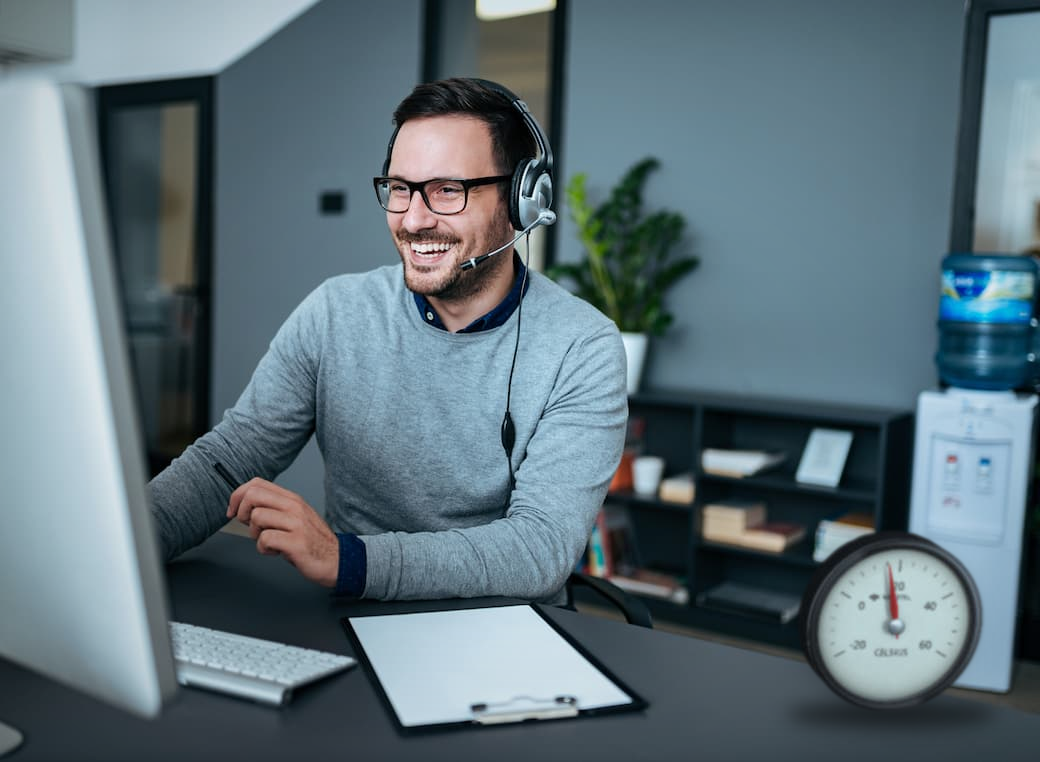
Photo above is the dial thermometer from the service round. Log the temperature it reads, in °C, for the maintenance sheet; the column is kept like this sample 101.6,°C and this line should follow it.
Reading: 16,°C
